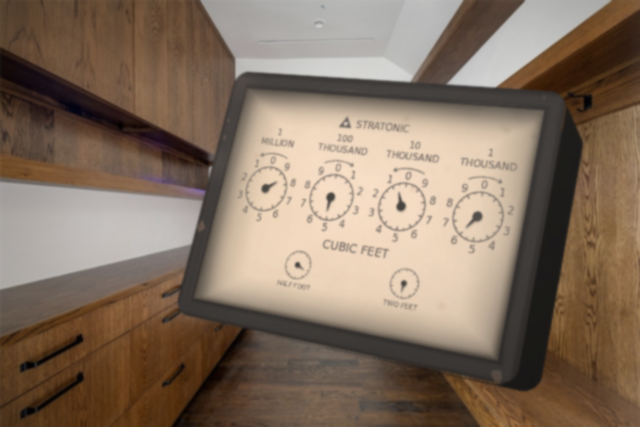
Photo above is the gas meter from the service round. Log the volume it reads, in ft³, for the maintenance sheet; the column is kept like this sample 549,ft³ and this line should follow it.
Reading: 850600,ft³
